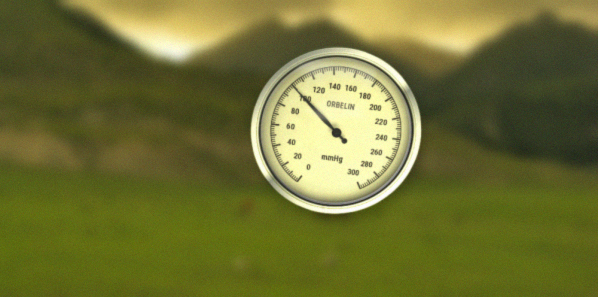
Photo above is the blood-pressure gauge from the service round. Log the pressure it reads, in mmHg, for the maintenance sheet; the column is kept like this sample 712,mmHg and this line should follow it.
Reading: 100,mmHg
